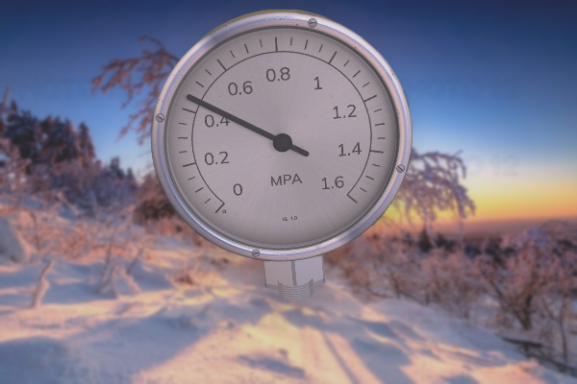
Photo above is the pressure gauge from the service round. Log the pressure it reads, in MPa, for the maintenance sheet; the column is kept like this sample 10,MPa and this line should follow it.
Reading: 0.45,MPa
